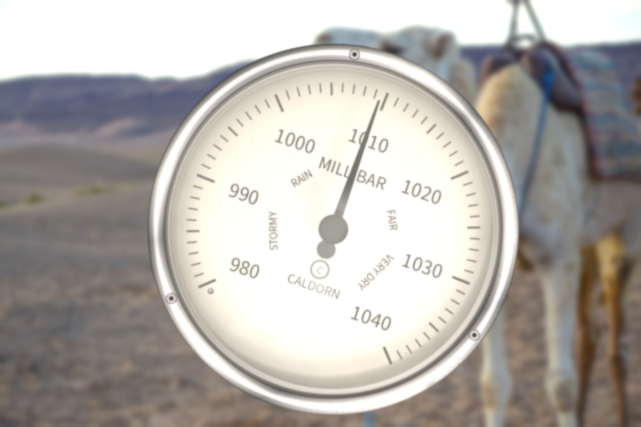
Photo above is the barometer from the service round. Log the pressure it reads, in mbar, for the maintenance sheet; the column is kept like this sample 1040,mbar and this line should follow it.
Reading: 1009.5,mbar
